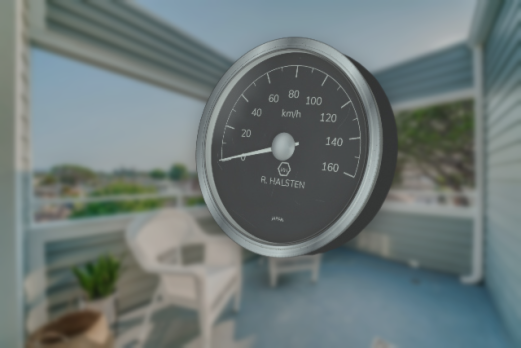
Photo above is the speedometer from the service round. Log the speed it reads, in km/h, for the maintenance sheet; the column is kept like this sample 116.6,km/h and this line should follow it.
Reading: 0,km/h
